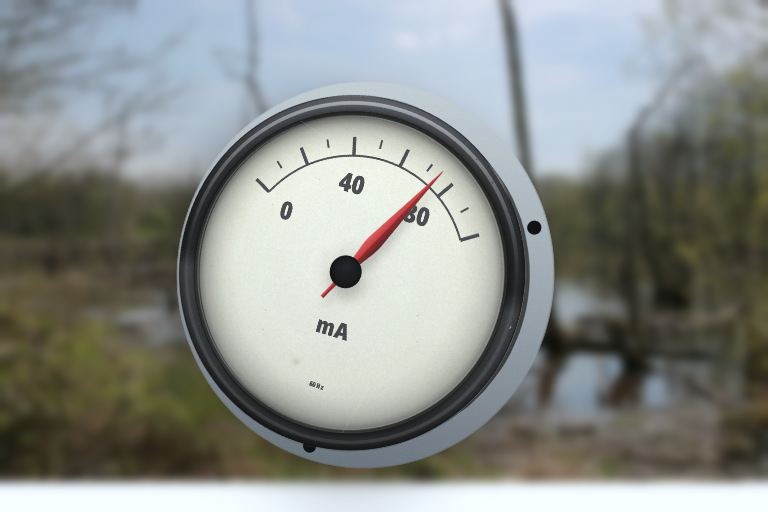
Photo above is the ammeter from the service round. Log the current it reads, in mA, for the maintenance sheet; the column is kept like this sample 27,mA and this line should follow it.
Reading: 75,mA
